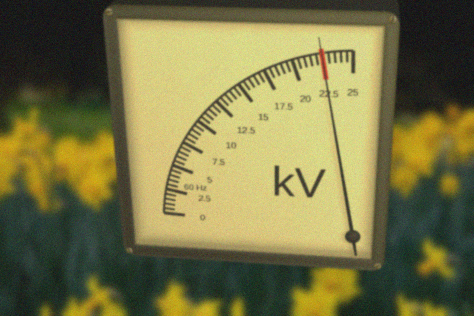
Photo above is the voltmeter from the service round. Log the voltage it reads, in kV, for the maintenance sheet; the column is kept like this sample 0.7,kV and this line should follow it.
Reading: 22.5,kV
